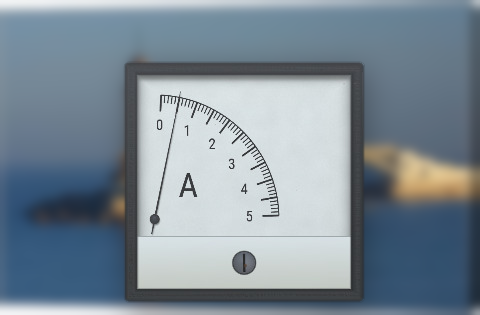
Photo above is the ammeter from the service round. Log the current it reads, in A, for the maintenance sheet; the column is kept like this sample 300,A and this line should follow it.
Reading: 0.5,A
